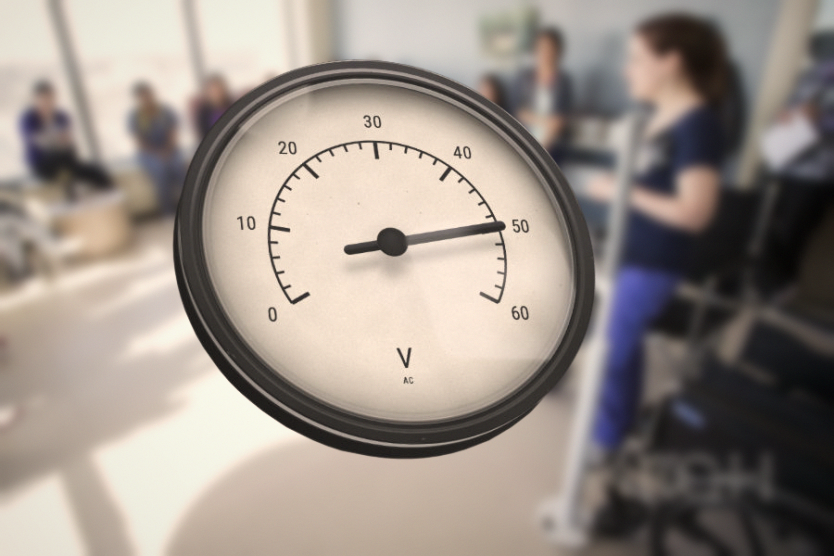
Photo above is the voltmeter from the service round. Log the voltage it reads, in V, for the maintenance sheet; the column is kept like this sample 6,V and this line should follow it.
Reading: 50,V
